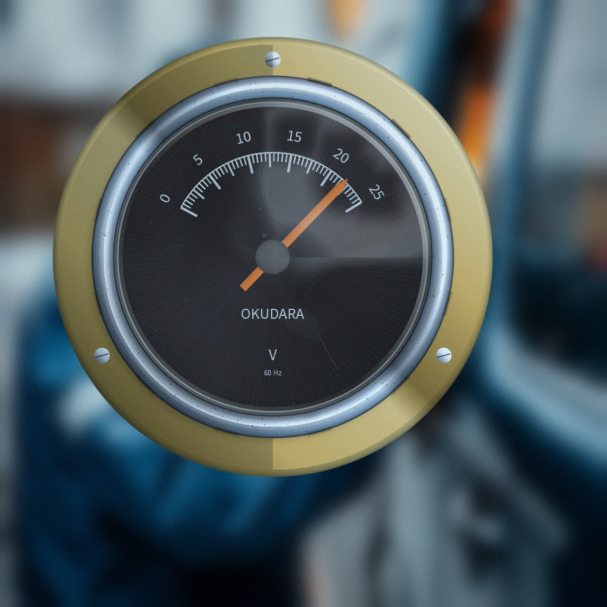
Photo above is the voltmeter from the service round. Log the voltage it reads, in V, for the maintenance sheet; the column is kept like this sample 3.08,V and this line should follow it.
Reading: 22,V
